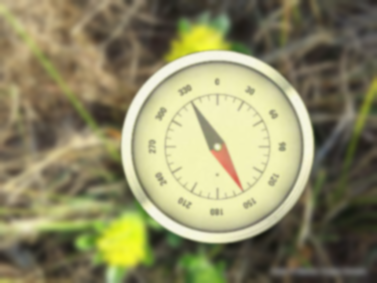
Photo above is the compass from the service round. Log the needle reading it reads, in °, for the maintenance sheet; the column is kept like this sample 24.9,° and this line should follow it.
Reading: 150,°
